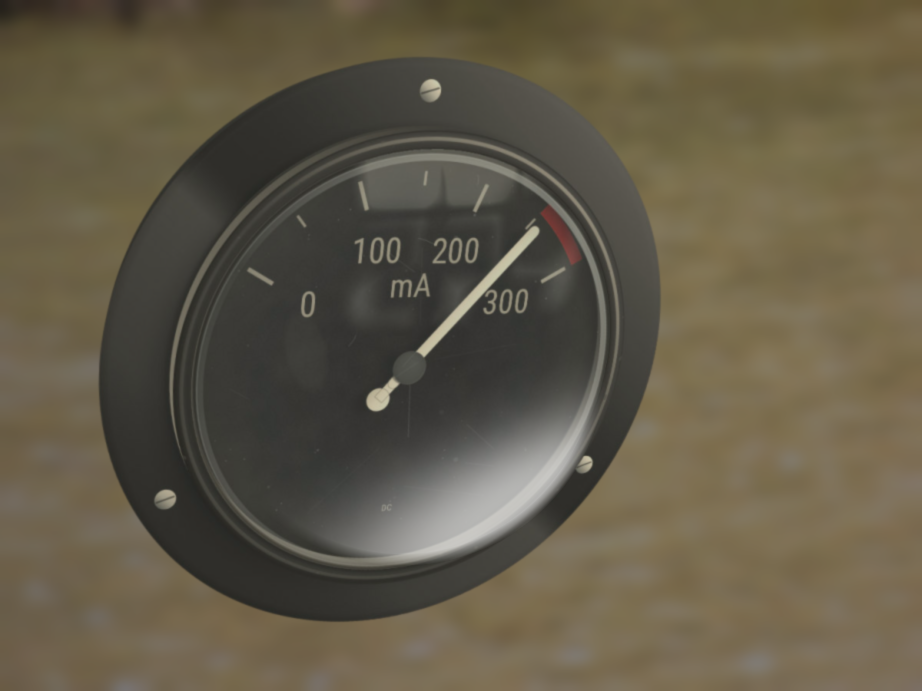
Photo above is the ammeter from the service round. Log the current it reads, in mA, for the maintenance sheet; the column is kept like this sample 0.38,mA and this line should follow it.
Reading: 250,mA
